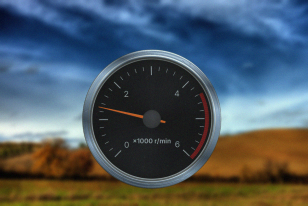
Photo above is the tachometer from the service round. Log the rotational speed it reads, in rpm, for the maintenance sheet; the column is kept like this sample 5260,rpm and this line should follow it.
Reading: 1300,rpm
